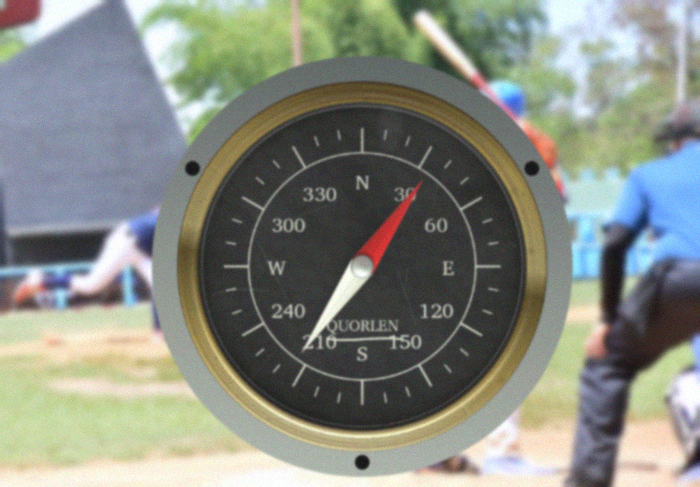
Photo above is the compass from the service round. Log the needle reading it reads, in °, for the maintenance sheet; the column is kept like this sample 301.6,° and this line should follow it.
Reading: 35,°
